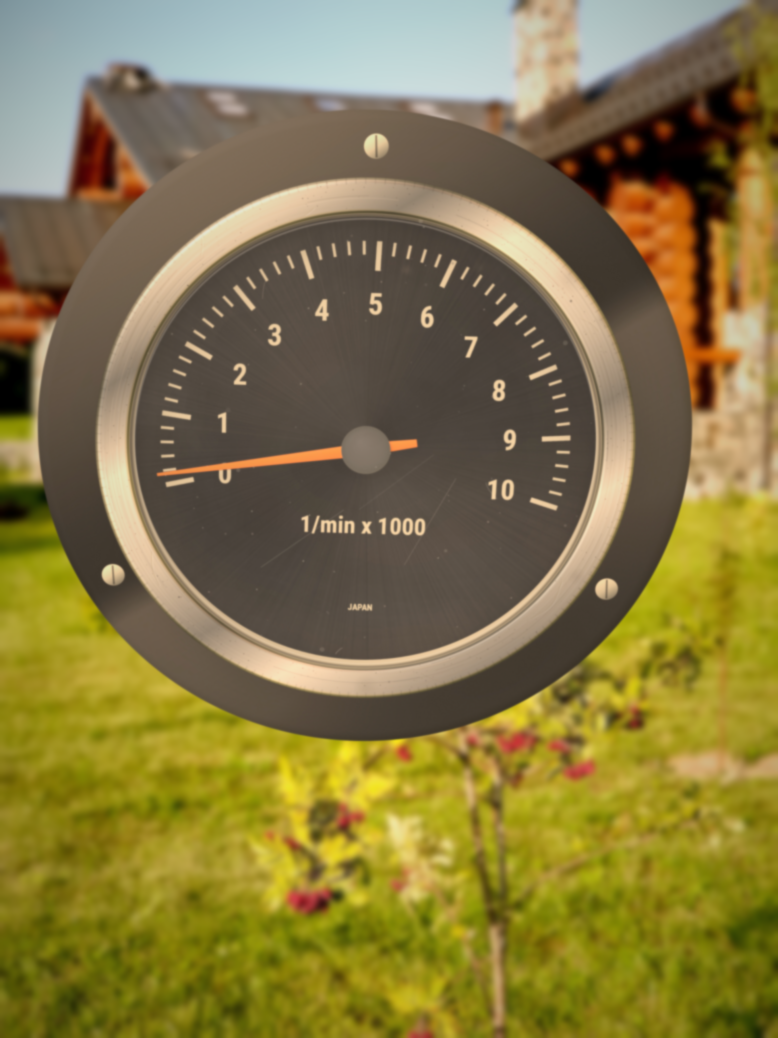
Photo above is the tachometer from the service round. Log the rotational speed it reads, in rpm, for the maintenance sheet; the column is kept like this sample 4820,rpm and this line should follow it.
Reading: 200,rpm
